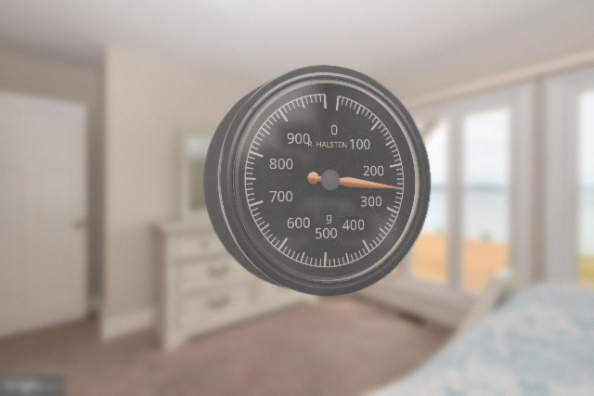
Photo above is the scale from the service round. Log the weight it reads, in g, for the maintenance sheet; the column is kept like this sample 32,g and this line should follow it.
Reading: 250,g
